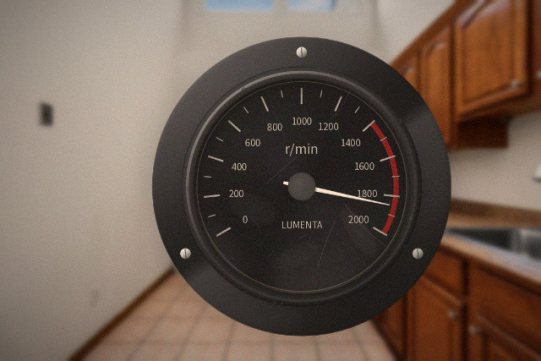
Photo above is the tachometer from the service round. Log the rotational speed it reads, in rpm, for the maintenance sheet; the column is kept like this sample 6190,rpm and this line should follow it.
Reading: 1850,rpm
